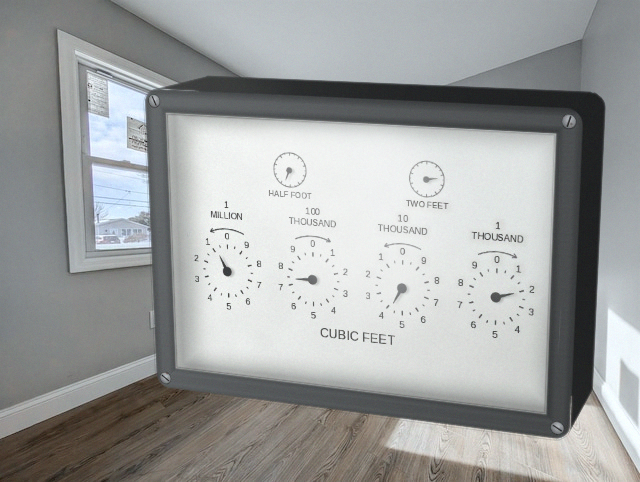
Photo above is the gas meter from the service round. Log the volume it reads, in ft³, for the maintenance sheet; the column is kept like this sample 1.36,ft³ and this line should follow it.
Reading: 74200,ft³
